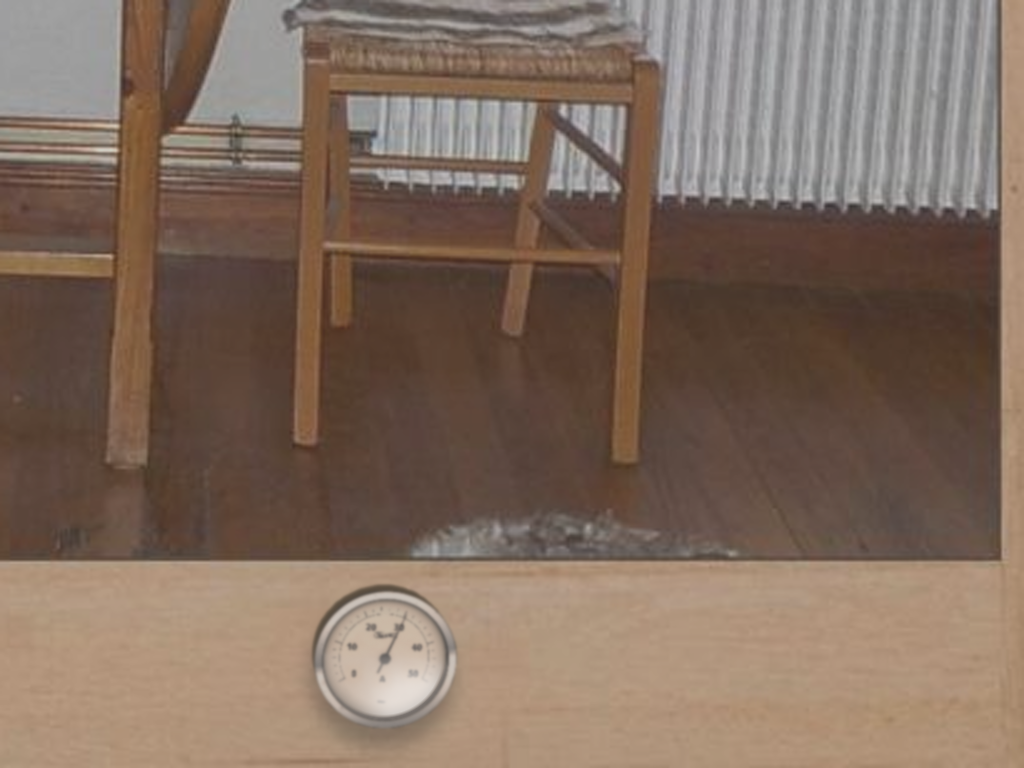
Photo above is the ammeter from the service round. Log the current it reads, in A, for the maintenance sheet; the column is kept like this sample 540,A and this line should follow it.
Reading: 30,A
